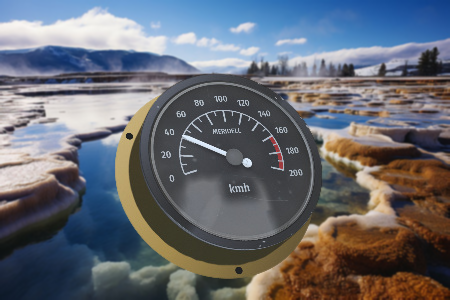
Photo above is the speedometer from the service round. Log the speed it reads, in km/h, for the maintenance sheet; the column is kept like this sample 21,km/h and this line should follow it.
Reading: 40,km/h
